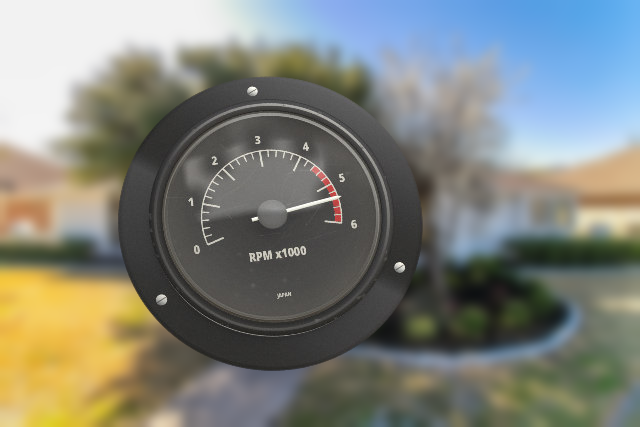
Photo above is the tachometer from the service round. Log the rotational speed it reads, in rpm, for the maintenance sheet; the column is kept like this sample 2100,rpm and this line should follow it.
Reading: 5400,rpm
